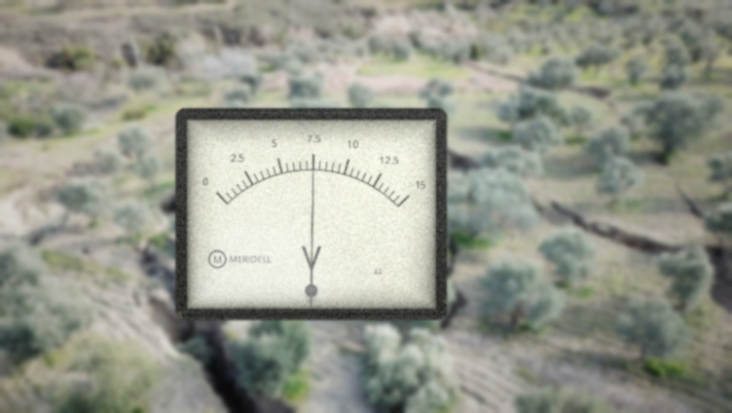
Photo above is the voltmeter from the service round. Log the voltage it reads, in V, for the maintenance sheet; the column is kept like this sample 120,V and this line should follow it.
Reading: 7.5,V
